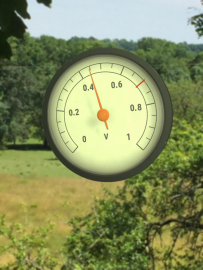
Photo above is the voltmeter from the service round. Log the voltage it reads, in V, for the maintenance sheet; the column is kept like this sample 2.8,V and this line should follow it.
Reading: 0.45,V
